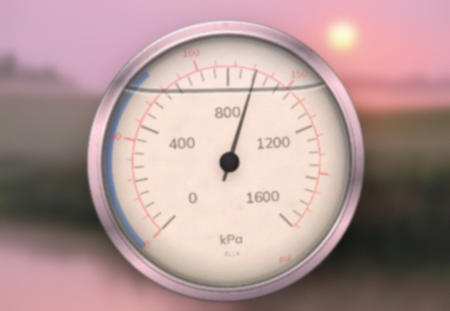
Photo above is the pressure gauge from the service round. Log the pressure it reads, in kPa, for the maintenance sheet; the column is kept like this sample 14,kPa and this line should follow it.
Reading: 900,kPa
